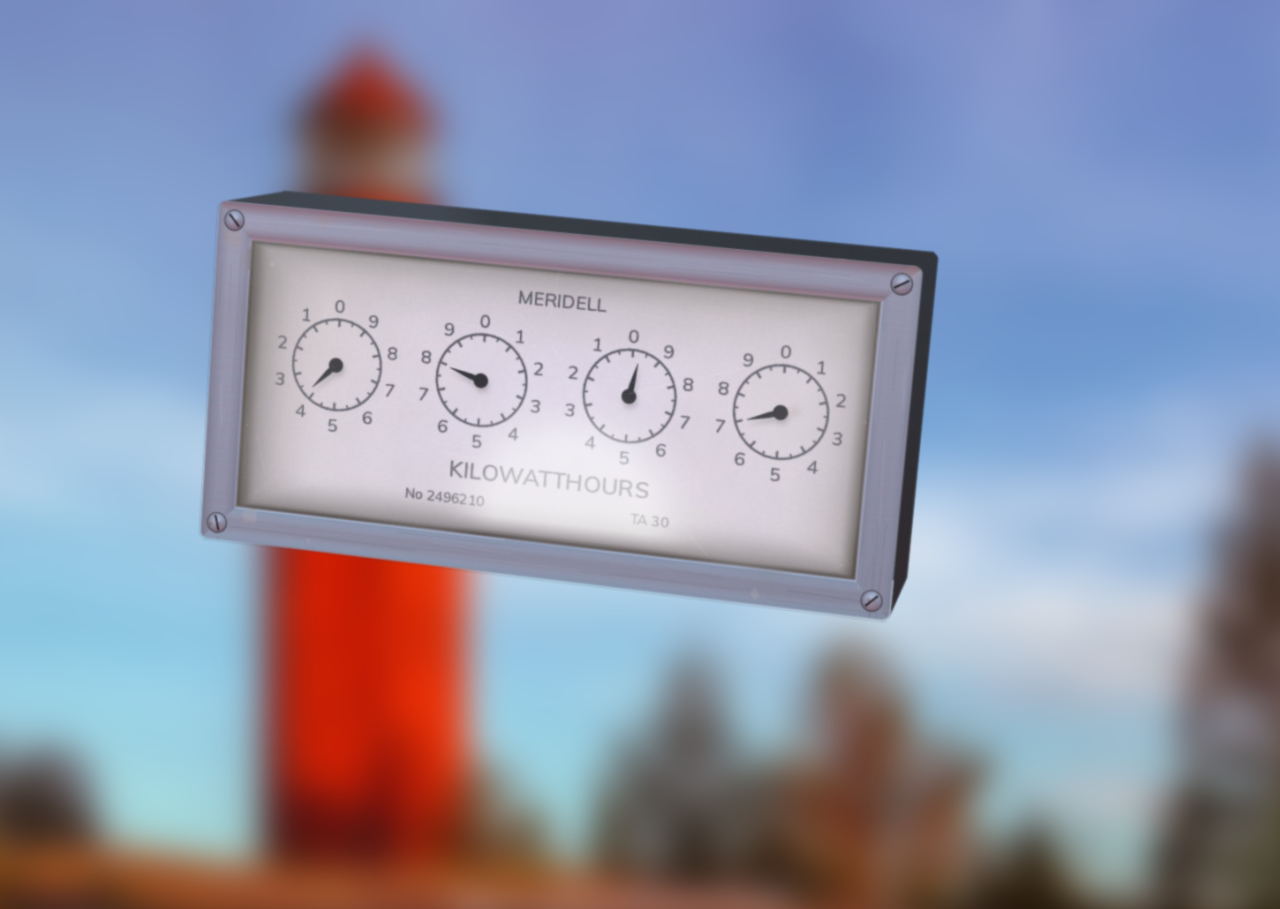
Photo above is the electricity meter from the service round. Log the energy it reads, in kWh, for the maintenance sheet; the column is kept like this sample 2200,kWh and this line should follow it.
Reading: 3797,kWh
